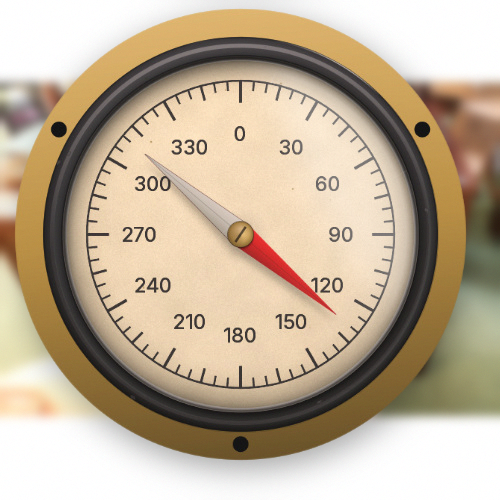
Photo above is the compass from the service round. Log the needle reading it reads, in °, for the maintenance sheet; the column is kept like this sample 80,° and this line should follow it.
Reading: 130,°
